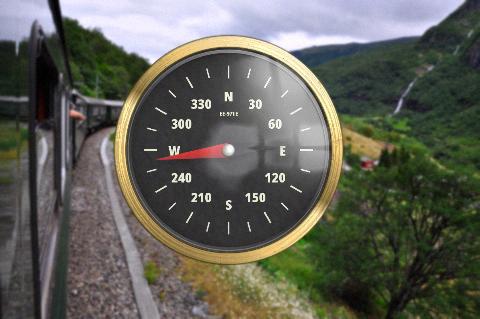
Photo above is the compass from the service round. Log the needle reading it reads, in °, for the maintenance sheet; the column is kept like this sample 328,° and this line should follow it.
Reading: 262.5,°
